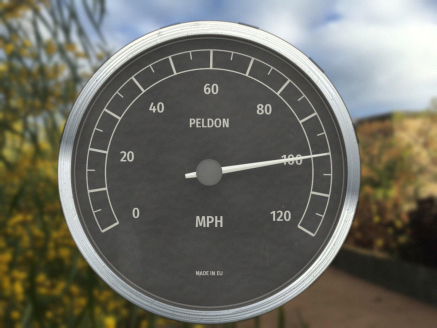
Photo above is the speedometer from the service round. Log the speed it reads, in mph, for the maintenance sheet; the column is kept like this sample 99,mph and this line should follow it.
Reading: 100,mph
